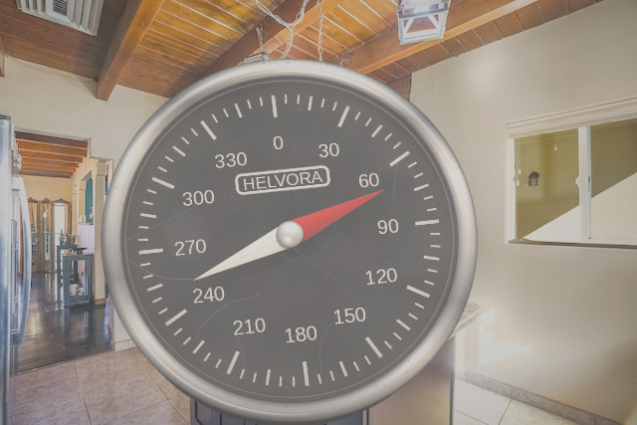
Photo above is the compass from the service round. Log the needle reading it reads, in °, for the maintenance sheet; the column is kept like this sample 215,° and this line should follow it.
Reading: 70,°
